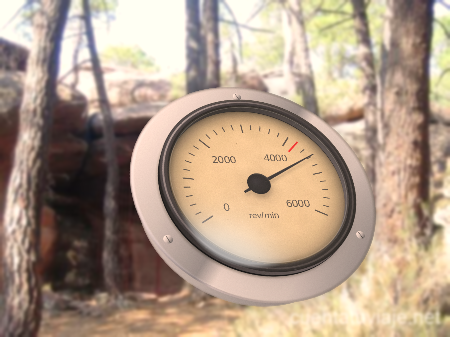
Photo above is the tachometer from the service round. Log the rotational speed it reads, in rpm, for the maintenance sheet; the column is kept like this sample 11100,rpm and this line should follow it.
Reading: 4600,rpm
